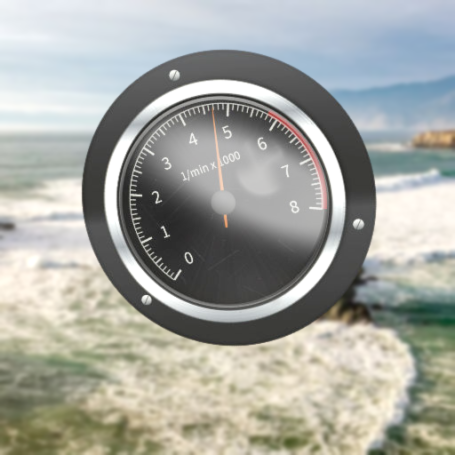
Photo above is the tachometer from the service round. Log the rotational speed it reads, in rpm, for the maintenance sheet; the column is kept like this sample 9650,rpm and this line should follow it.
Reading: 4700,rpm
